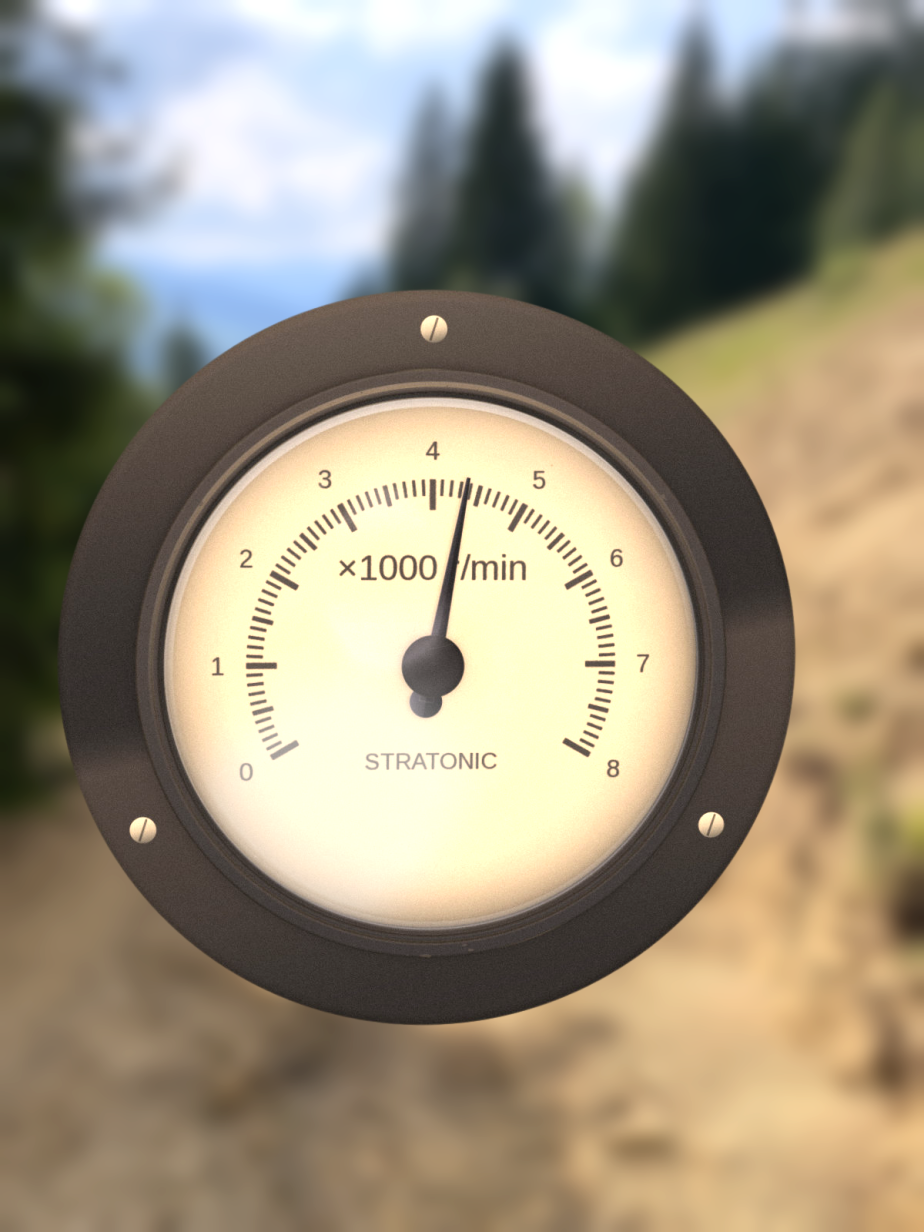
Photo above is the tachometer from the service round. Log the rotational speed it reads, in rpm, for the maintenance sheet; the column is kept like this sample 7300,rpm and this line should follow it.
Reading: 4350,rpm
